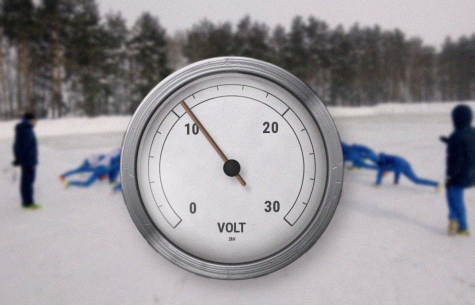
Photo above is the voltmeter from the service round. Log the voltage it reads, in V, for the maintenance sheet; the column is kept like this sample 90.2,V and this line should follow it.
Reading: 11,V
